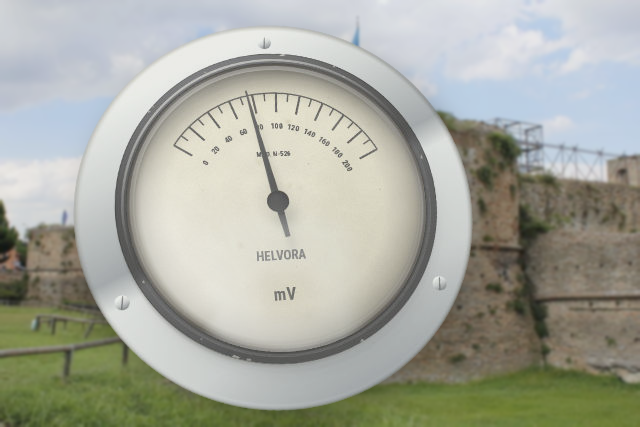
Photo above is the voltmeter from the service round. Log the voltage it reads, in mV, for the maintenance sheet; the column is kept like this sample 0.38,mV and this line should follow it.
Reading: 75,mV
